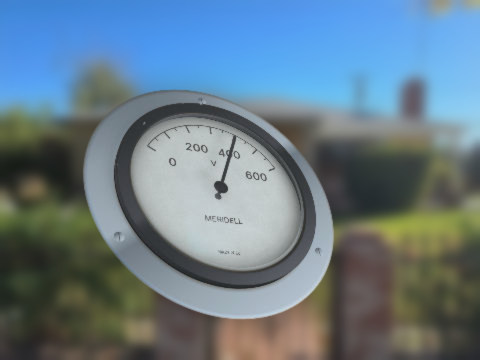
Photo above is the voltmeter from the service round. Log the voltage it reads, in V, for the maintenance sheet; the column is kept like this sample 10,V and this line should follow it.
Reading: 400,V
